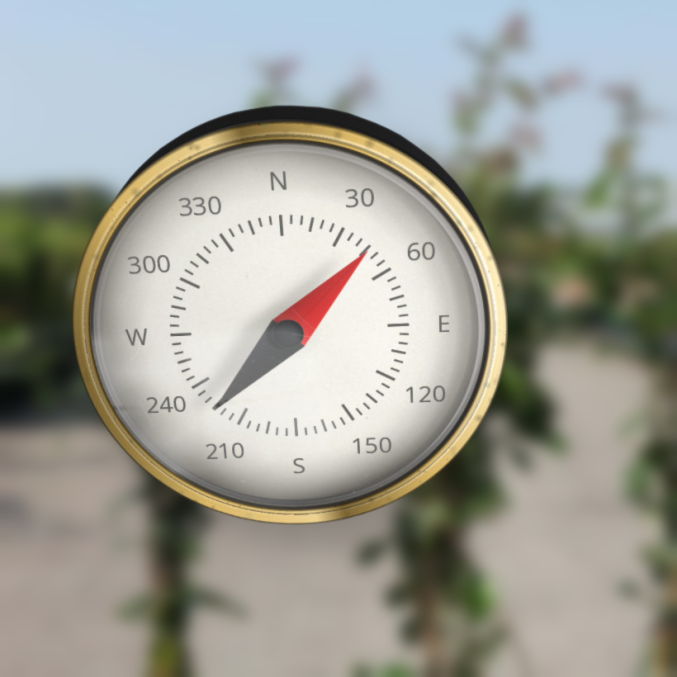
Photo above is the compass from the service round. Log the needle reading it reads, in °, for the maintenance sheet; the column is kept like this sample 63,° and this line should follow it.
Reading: 45,°
